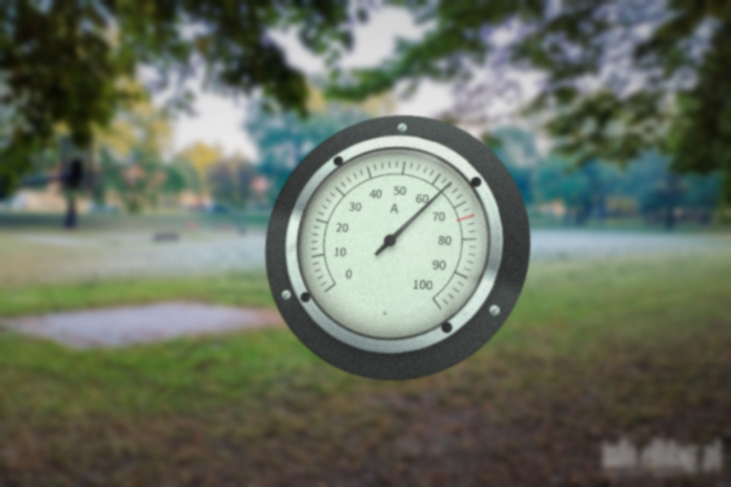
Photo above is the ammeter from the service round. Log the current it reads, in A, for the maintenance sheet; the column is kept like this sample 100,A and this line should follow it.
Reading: 64,A
